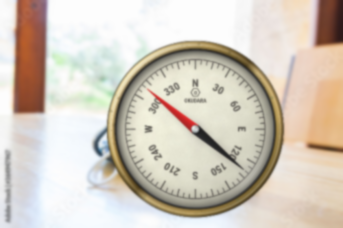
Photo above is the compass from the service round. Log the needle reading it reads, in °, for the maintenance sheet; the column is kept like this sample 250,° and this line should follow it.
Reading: 310,°
